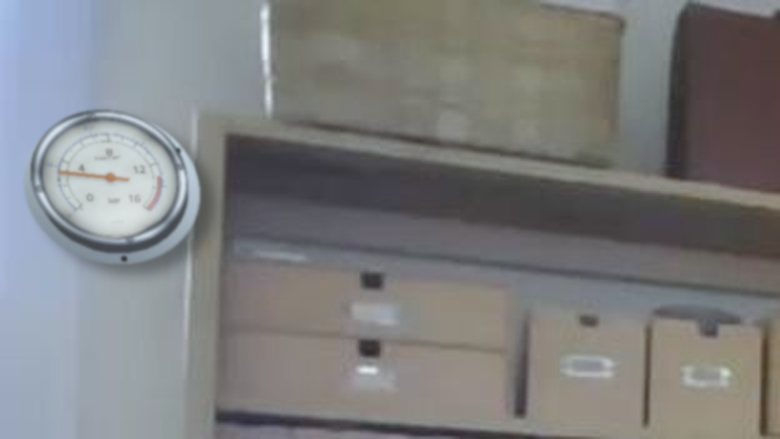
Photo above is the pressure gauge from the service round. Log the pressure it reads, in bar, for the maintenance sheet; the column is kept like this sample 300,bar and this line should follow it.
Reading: 3,bar
